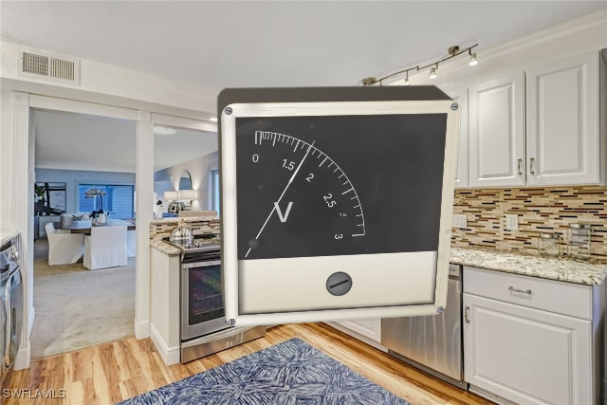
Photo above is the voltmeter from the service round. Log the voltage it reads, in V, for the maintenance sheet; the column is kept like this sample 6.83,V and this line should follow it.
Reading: 1.7,V
